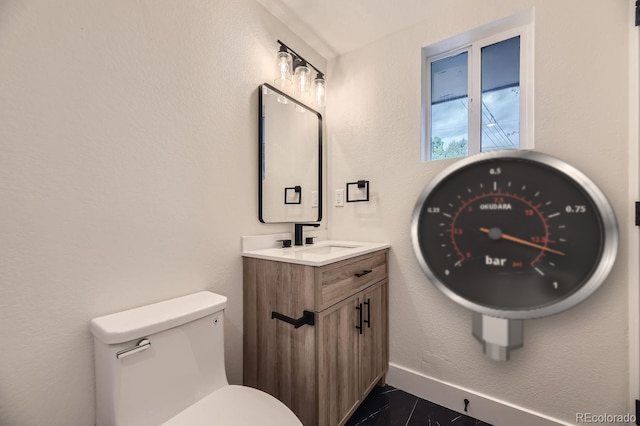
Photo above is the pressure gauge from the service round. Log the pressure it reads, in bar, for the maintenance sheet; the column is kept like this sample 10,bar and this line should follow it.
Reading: 0.9,bar
